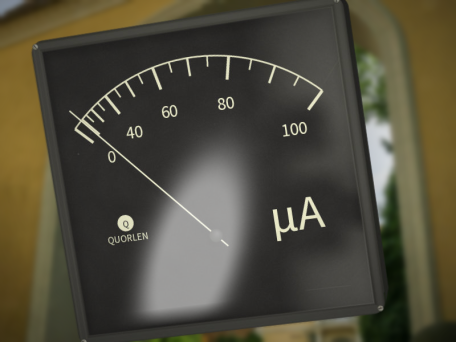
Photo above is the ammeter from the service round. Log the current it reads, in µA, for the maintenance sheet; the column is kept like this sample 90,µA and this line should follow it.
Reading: 20,µA
